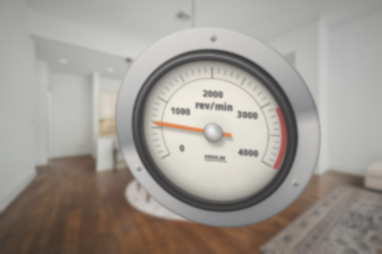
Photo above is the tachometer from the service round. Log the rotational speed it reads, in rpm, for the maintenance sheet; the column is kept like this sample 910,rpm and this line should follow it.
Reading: 600,rpm
